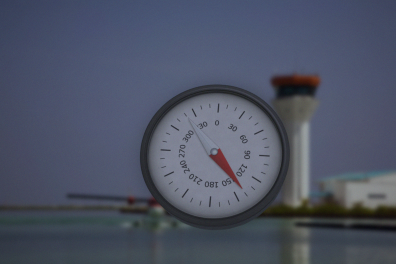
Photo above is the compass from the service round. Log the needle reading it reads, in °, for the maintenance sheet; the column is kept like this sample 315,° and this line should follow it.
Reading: 140,°
